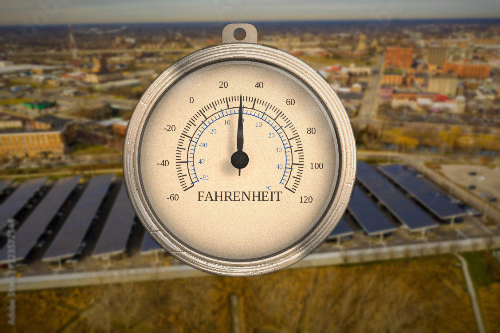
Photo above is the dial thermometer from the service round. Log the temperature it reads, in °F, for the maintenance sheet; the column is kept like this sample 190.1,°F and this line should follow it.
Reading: 30,°F
